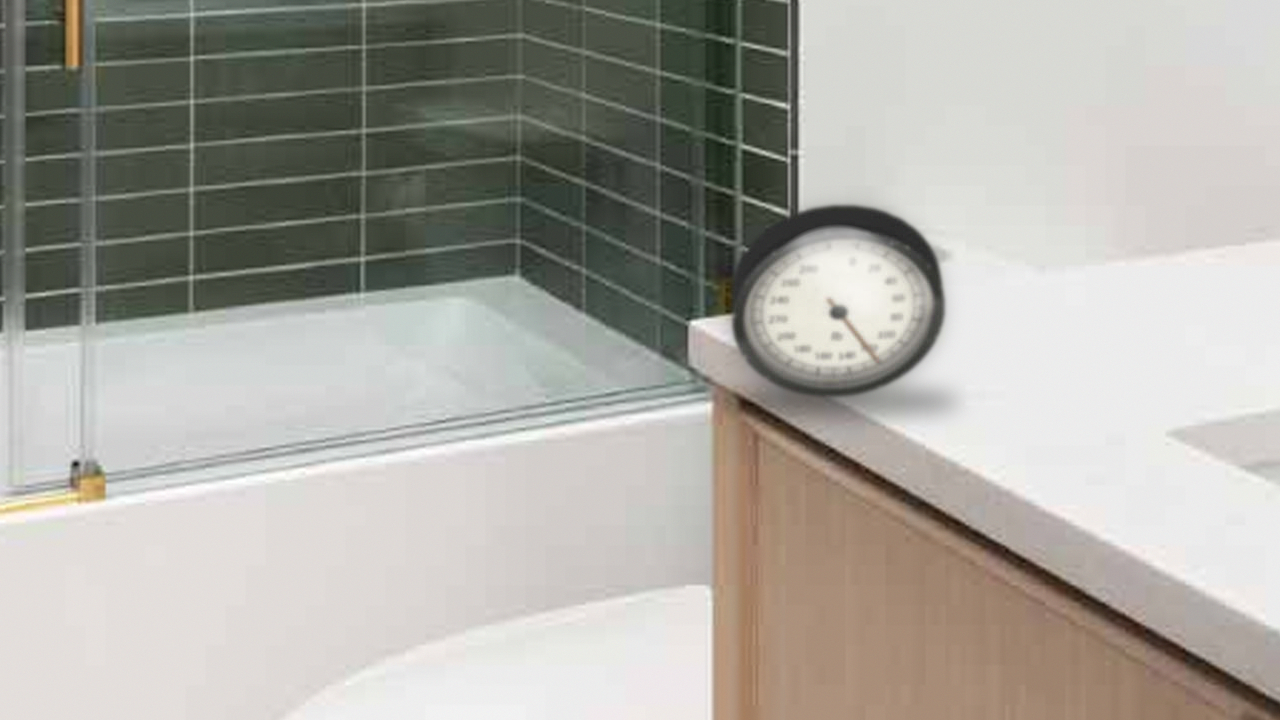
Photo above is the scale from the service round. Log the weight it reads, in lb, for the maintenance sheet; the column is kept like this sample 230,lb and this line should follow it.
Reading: 120,lb
